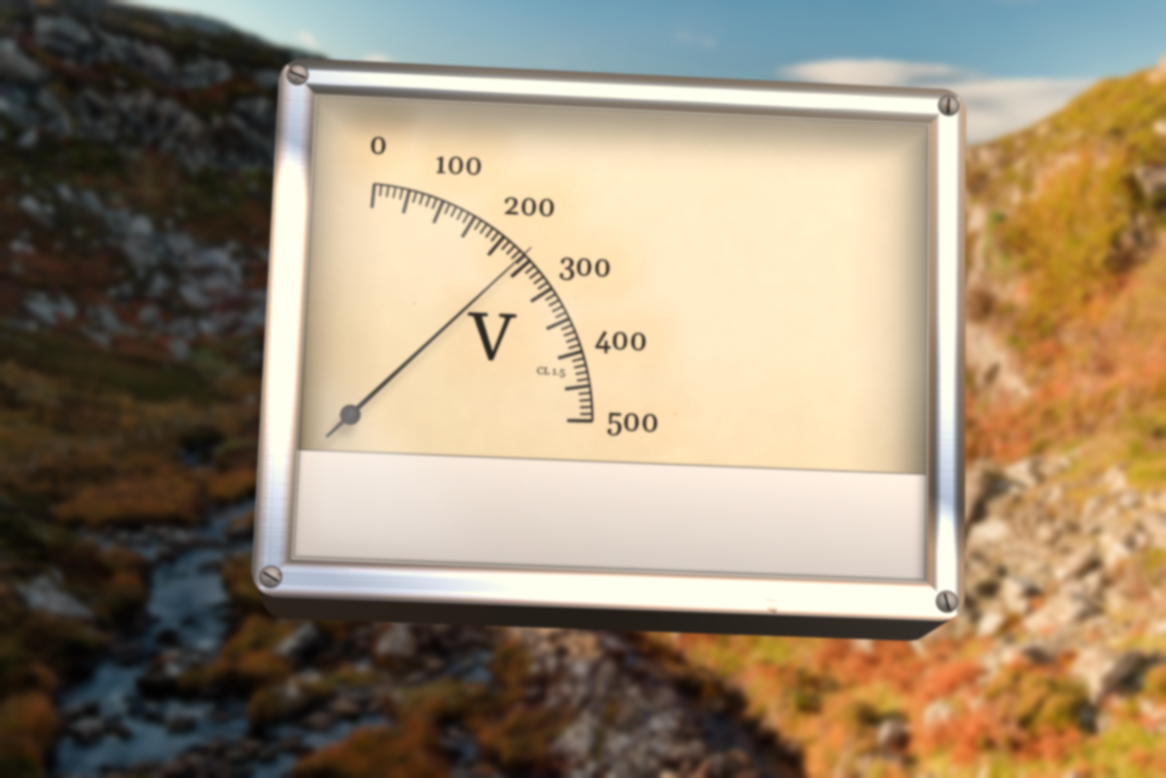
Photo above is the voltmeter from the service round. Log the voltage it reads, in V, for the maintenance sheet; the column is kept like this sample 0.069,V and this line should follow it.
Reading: 240,V
